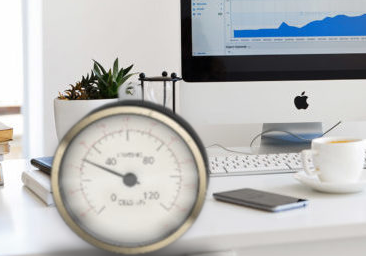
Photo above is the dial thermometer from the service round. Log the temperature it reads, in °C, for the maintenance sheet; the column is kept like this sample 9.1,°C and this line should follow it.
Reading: 32,°C
